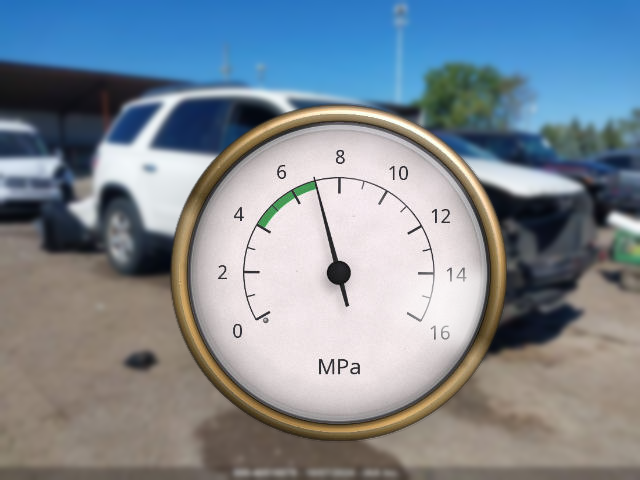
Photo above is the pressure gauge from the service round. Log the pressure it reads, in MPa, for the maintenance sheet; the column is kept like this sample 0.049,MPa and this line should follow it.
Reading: 7,MPa
